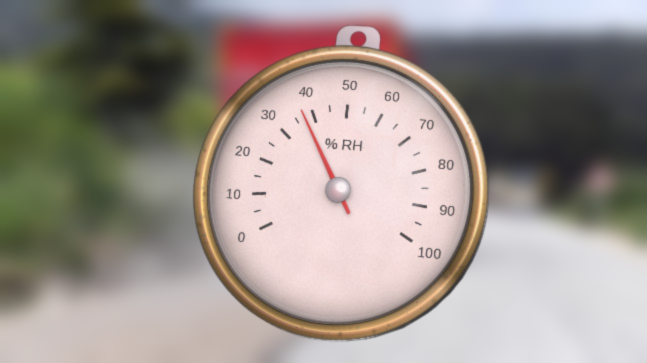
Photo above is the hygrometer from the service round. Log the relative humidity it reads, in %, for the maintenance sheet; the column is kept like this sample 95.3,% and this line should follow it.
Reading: 37.5,%
